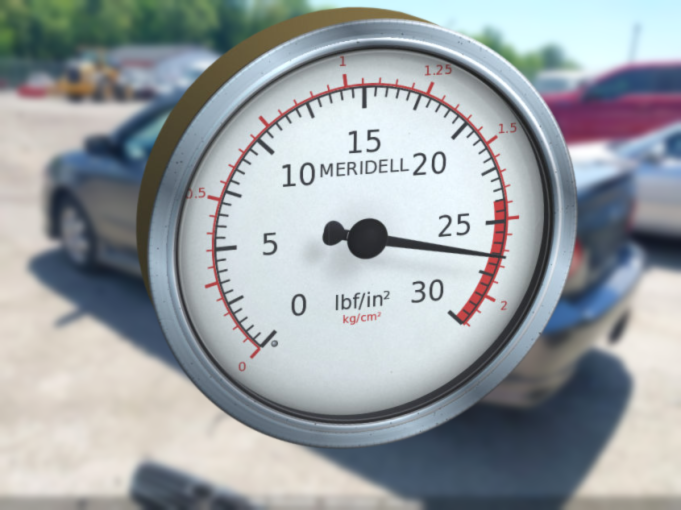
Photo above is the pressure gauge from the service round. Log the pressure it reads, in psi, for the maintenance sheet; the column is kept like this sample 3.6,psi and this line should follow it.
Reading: 26.5,psi
